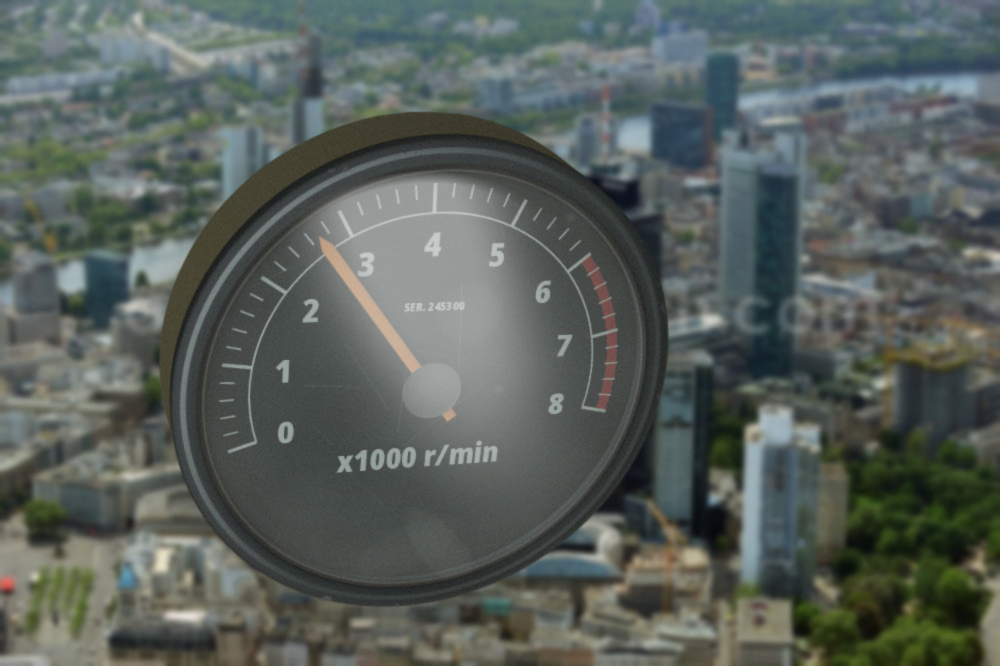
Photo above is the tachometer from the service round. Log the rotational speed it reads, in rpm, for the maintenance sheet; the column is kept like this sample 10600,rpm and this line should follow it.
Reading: 2700,rpm
